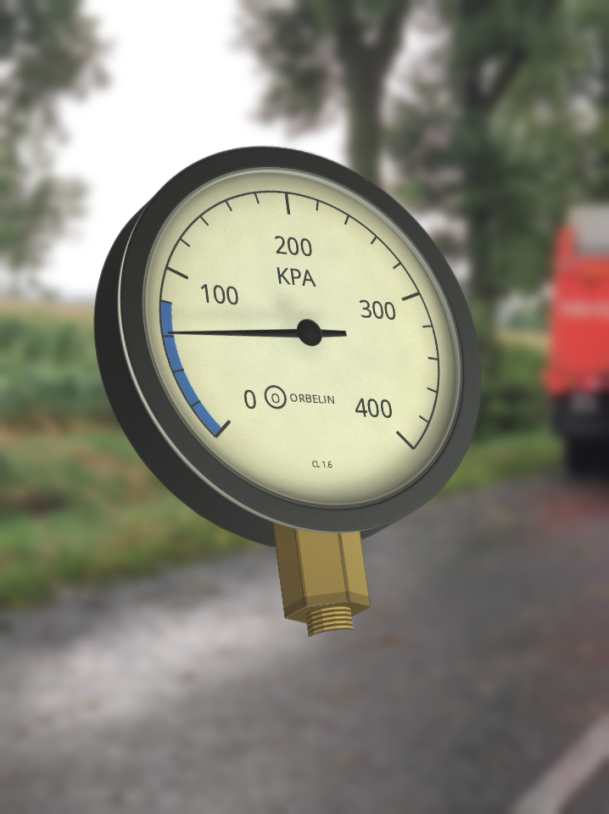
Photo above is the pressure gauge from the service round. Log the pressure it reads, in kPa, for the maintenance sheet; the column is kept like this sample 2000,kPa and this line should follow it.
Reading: 60,kPa
